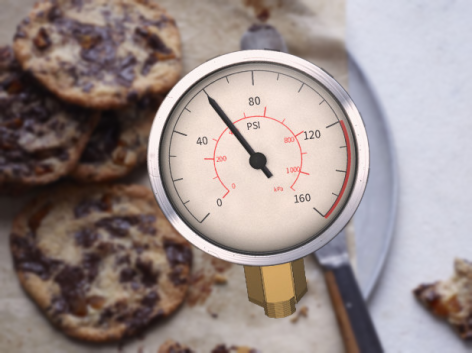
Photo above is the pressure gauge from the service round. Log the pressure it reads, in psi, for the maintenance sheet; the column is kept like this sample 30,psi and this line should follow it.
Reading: 60,psi
